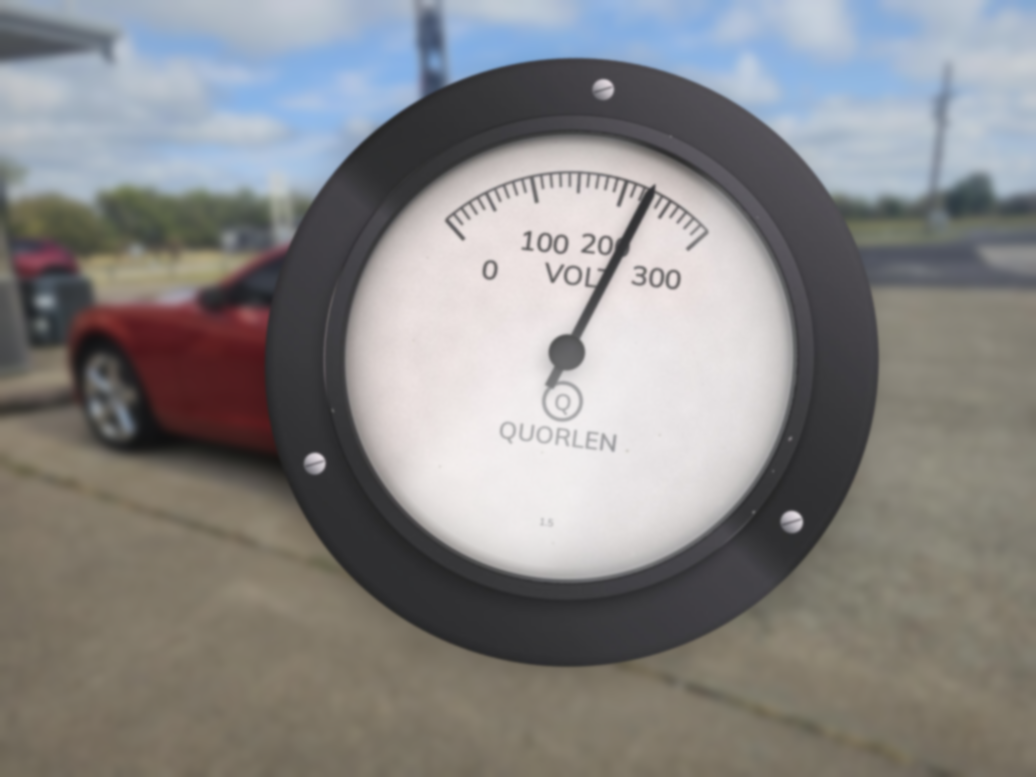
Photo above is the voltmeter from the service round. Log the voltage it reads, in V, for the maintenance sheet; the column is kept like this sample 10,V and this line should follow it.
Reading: 230,V
